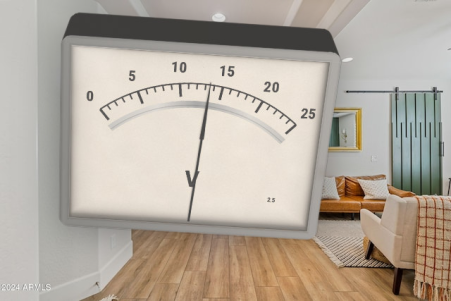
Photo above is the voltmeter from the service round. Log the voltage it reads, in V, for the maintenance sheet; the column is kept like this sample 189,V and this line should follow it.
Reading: 13.5,V
